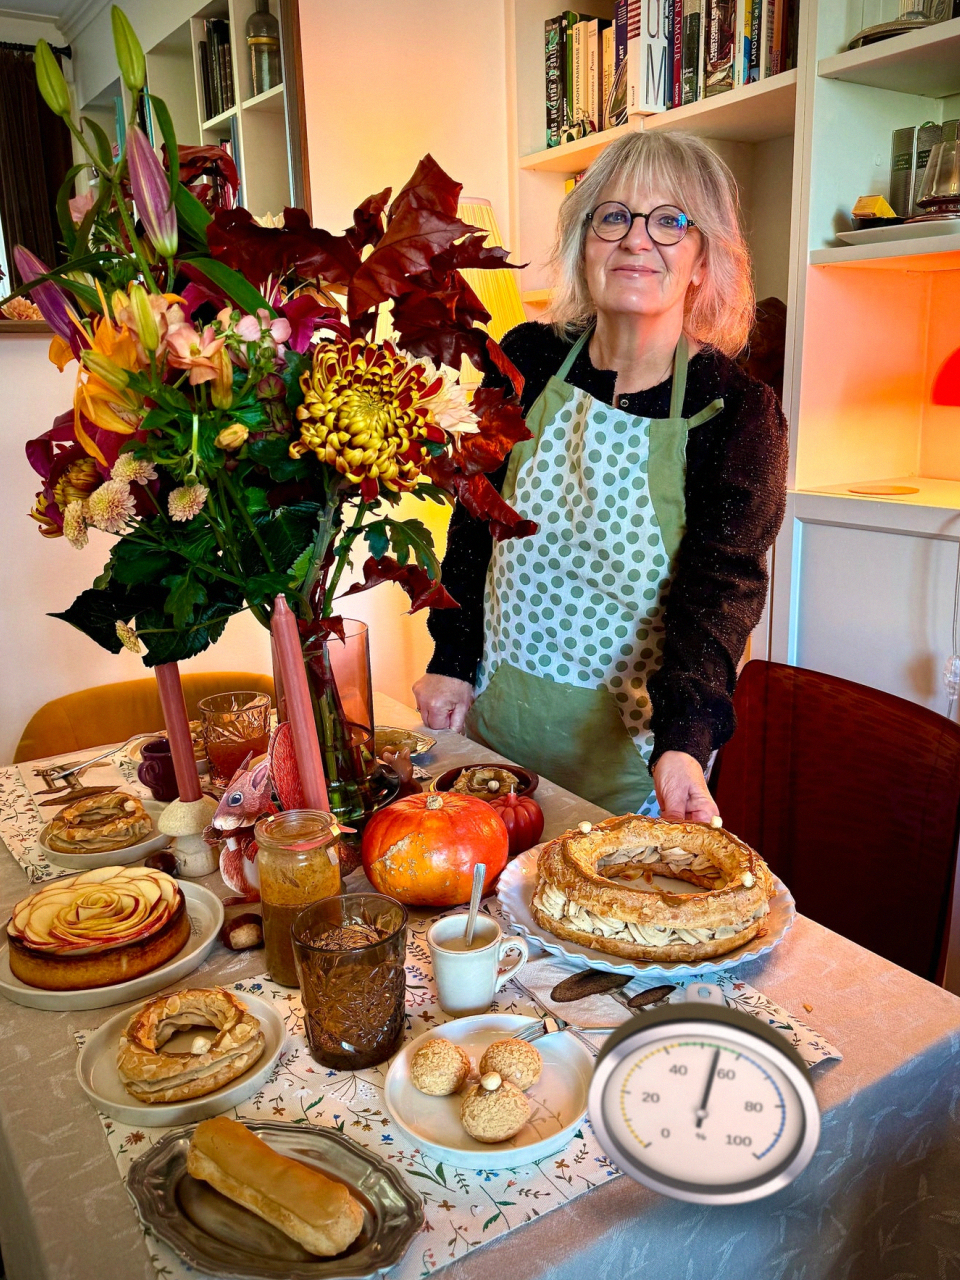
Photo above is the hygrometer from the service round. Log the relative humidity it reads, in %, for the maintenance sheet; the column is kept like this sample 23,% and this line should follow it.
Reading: 54,%
